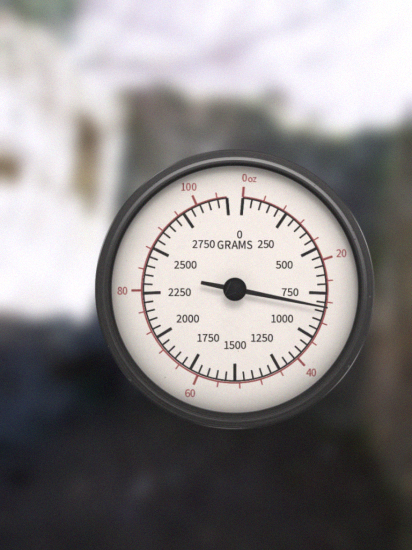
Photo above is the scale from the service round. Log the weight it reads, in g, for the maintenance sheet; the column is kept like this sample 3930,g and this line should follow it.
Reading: 825,g
